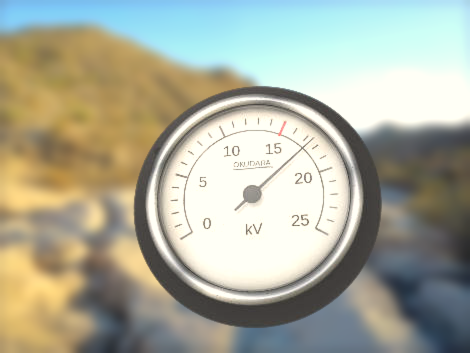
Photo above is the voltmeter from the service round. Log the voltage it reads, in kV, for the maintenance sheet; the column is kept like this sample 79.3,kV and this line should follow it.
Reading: 17.5,kV
